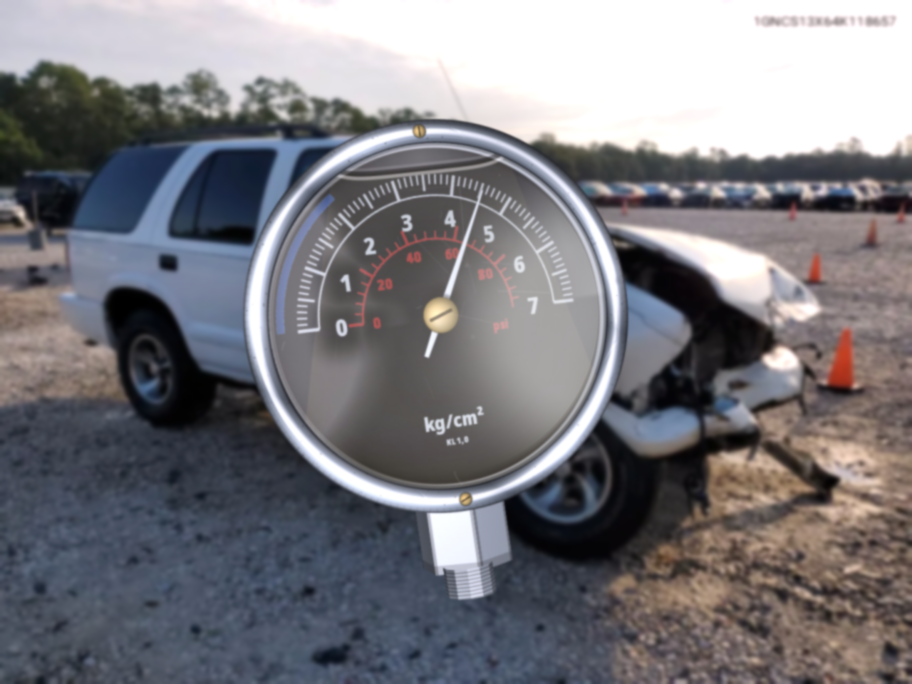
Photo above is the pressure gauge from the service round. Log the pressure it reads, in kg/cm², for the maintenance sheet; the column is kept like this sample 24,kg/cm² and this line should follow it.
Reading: 4.5,kg/cm²
